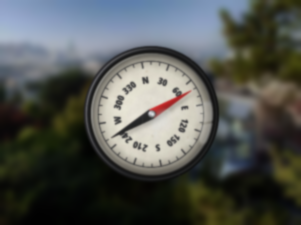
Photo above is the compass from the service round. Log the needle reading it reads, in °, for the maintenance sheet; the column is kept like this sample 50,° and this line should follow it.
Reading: 70,°
